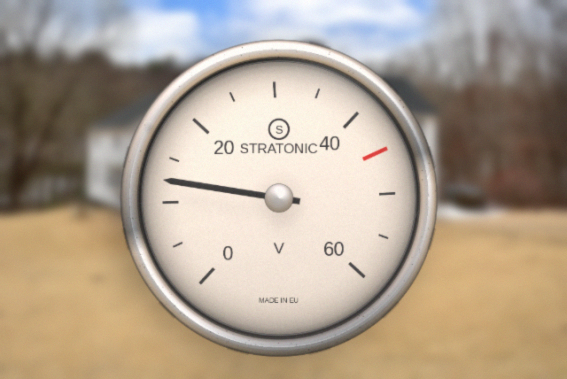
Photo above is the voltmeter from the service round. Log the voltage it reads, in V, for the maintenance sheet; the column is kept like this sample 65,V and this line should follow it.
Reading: 12.5,V
